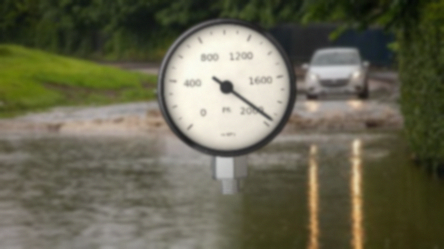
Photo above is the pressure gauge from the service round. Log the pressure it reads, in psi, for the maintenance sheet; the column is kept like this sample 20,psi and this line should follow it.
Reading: 1950,psi
